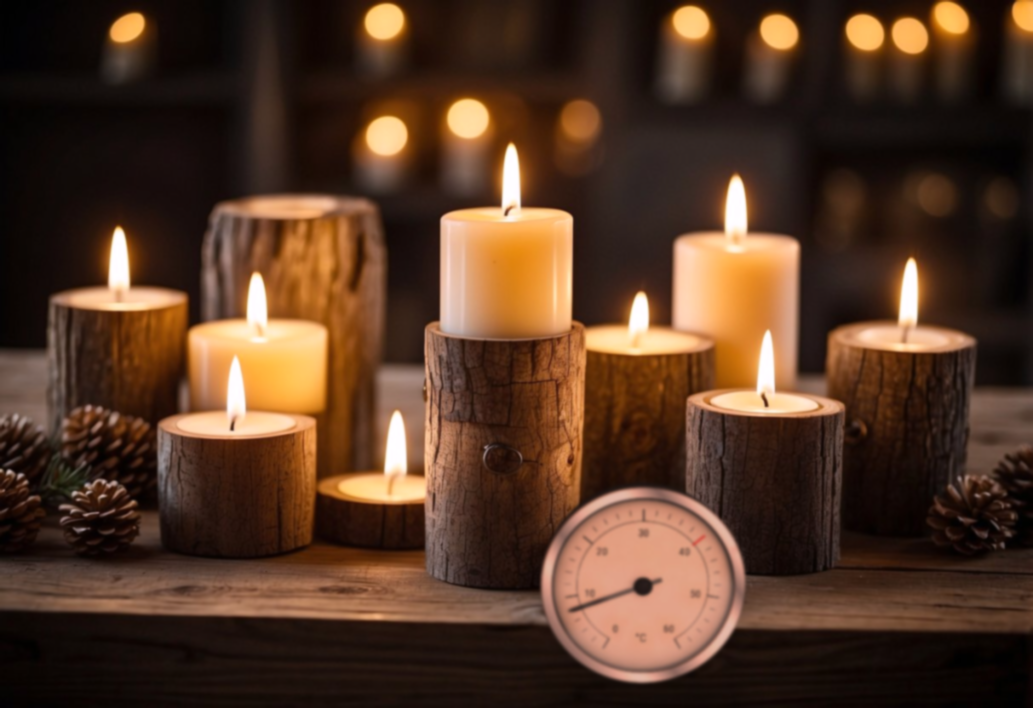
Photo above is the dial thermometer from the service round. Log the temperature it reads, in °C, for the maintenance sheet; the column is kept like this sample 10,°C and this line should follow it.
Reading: 8,°C
